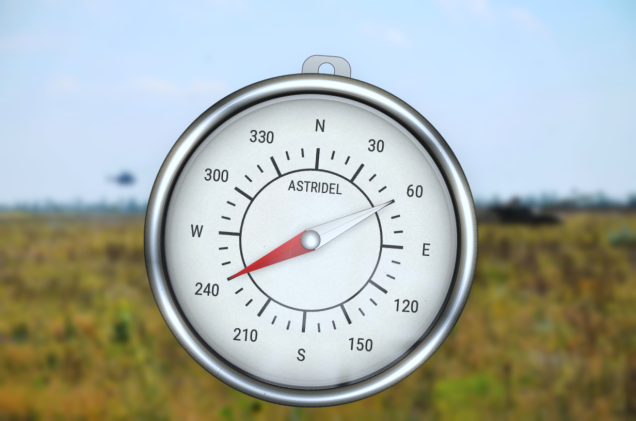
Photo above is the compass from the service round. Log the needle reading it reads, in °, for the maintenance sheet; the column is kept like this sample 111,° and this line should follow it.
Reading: 240,°
